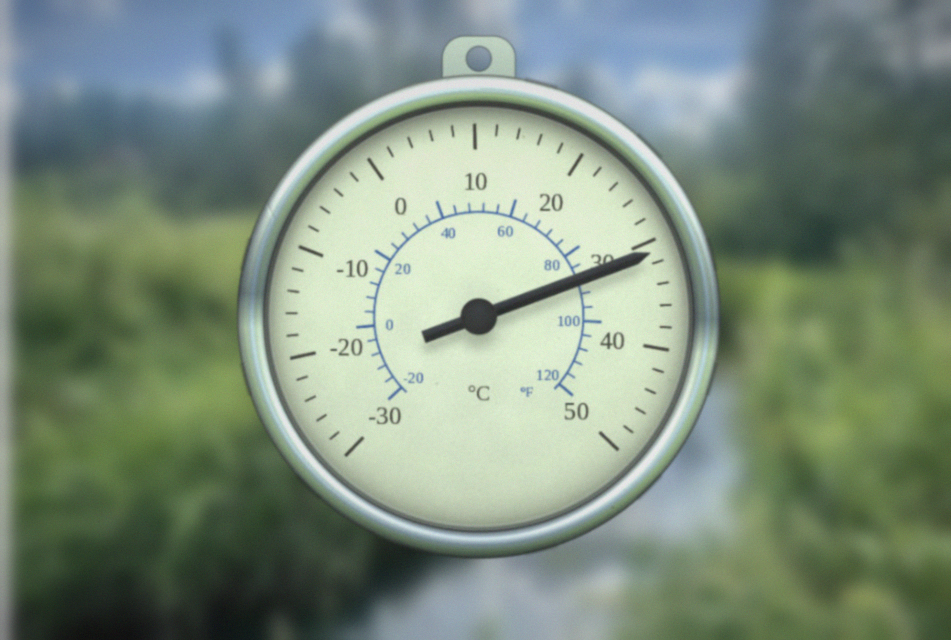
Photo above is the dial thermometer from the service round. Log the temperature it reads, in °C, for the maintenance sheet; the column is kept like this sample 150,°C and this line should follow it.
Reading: 31,°C
